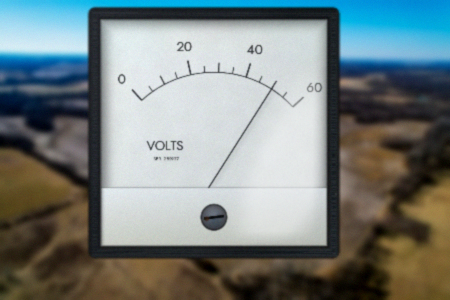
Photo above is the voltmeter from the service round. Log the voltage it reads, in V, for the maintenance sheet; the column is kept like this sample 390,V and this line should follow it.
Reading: 50,V
